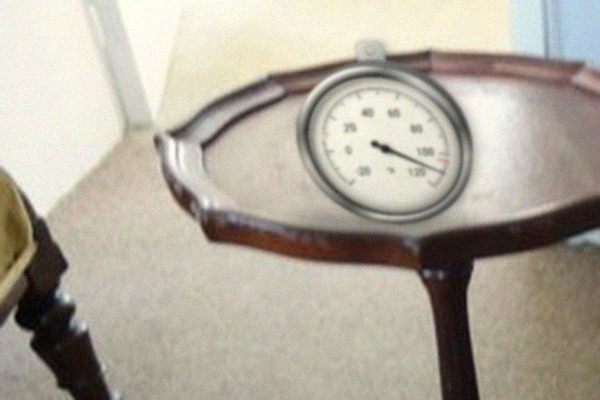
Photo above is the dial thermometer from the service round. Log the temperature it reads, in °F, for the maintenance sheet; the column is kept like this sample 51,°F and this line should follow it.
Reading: 110,°F
